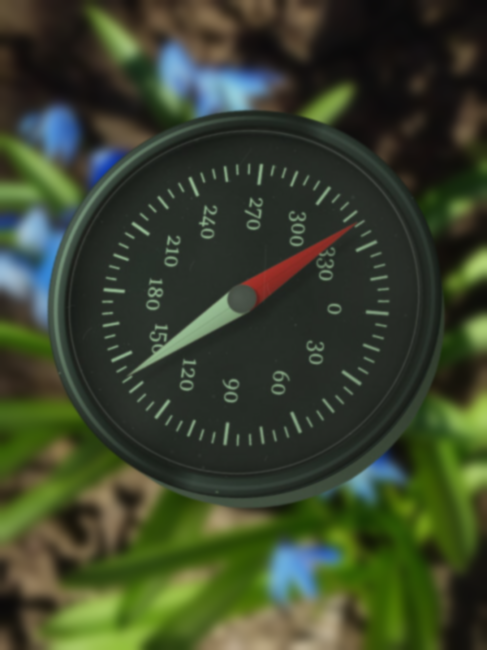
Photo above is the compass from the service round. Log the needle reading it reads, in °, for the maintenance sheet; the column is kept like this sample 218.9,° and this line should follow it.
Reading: 320,°
